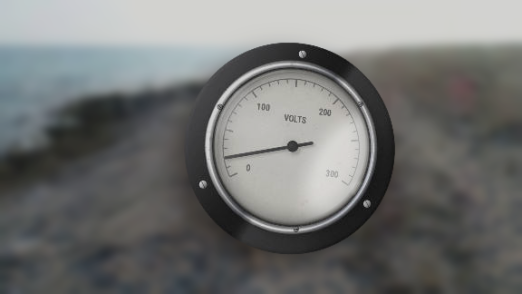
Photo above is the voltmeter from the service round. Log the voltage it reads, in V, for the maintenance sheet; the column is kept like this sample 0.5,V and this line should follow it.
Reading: 20,V
